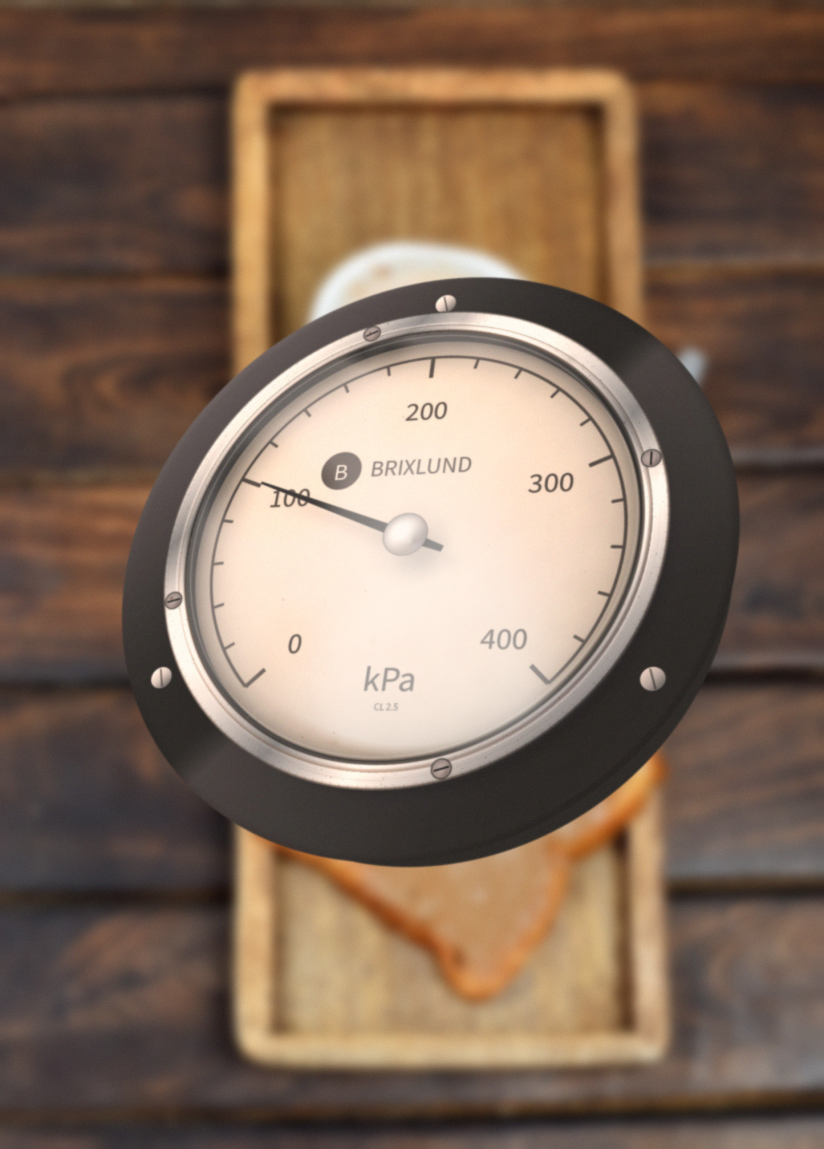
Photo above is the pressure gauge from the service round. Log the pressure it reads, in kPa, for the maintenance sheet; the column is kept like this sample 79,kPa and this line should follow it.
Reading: 100,kPa
